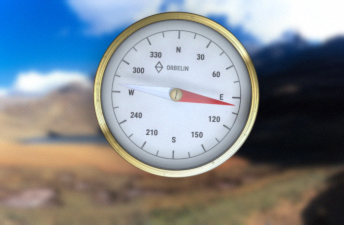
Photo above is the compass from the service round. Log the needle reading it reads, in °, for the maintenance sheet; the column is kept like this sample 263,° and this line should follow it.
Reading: 97.5,°
